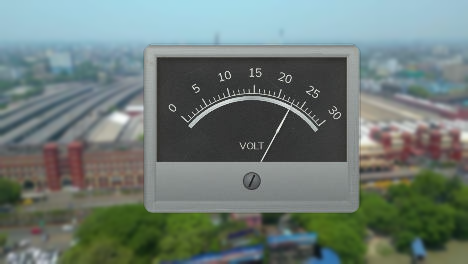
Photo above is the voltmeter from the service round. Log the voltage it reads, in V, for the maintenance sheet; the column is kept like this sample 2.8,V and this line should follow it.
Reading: 23,V
